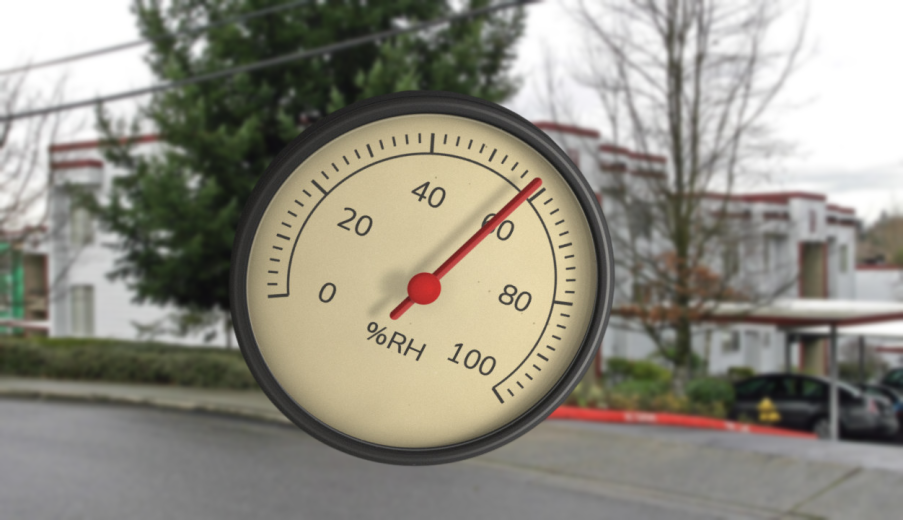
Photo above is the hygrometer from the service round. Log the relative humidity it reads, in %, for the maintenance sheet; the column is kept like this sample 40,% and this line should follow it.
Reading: 58,%
